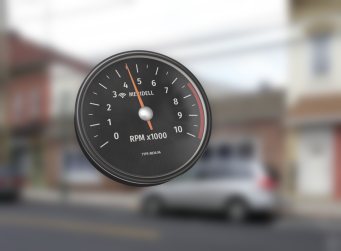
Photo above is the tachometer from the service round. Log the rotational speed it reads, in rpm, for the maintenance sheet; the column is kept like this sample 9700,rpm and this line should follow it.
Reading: 4500,rpm
